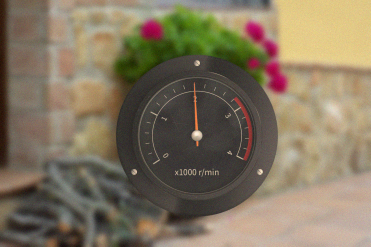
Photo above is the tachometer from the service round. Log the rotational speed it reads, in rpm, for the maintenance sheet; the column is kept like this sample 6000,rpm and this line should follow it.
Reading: 2000,rpm
